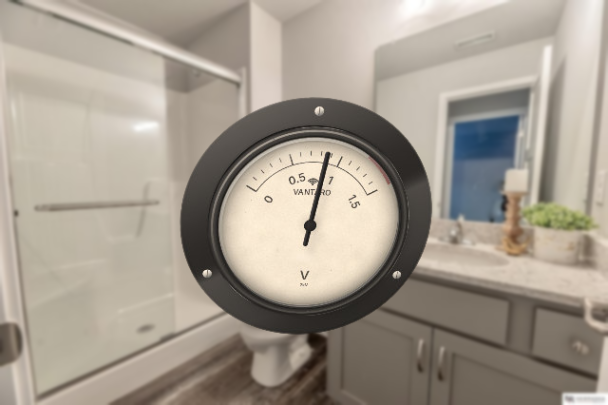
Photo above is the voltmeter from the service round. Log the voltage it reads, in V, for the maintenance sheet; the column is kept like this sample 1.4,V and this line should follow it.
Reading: 0.85,V
